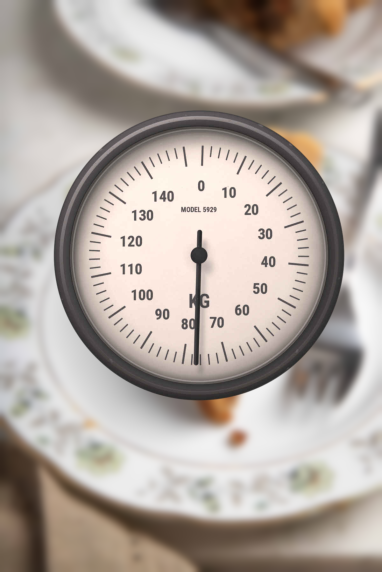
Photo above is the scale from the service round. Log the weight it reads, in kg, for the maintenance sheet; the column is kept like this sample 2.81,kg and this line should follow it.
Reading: 77,kg
